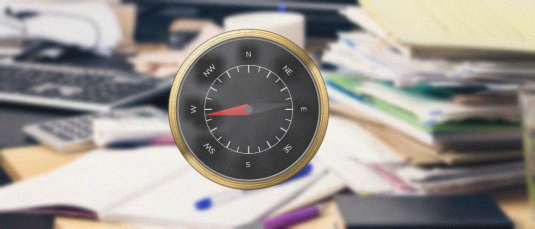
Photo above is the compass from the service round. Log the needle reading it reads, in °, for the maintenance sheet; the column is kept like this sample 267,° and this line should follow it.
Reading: 262.5,°
